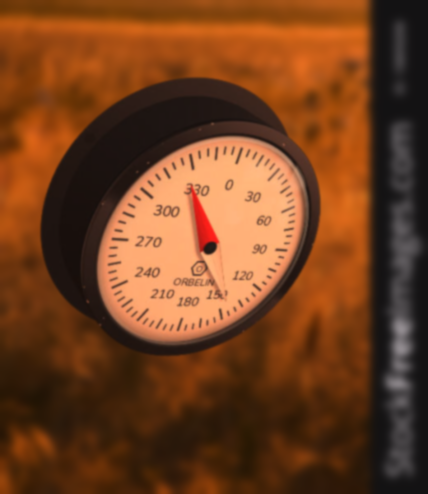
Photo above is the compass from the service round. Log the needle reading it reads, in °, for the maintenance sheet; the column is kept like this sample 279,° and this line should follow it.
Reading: 325,°
